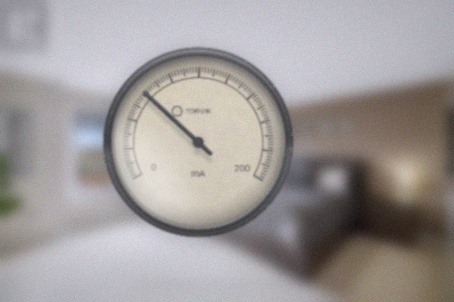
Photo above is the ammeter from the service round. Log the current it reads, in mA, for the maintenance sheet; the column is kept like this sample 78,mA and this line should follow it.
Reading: 60,mA
